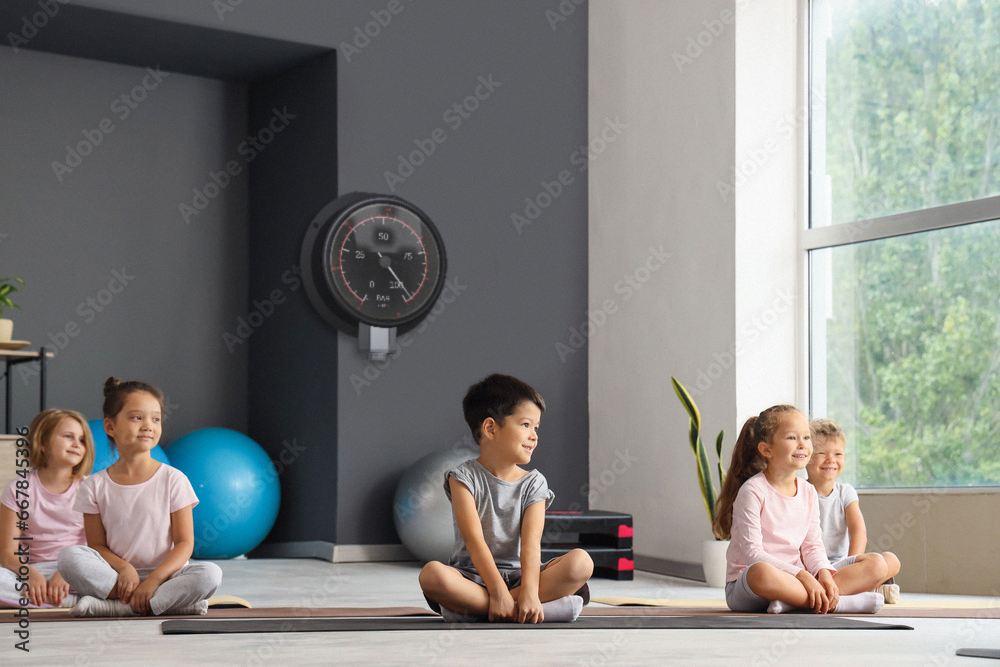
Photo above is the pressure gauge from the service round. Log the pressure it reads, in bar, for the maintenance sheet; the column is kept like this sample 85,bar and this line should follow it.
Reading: 97.5,bar
